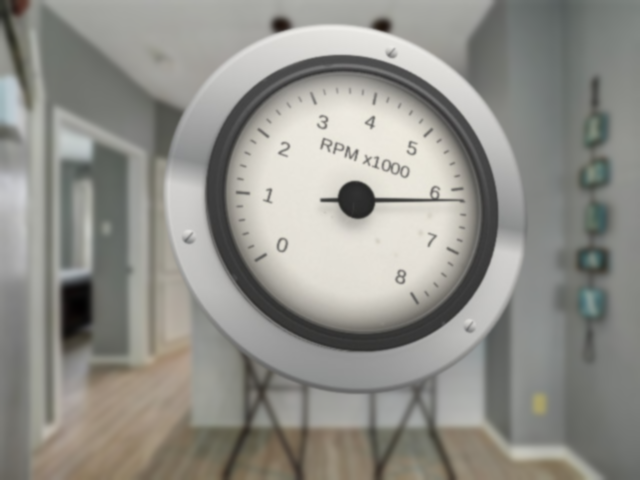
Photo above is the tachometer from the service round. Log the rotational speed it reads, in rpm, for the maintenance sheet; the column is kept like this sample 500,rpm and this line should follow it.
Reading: 6200,rpm
